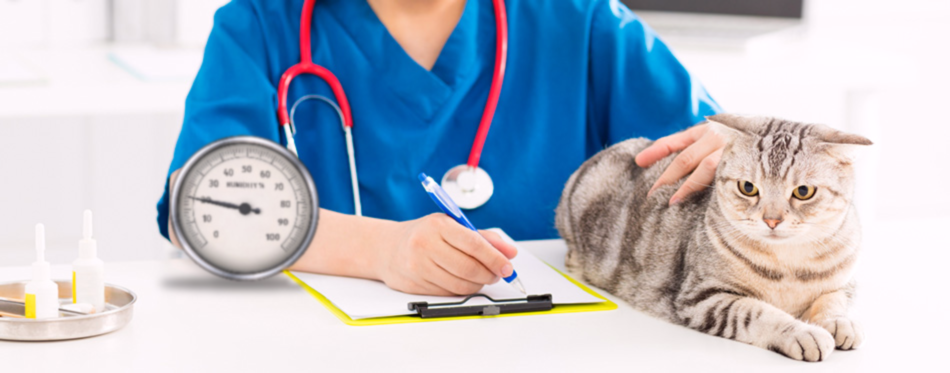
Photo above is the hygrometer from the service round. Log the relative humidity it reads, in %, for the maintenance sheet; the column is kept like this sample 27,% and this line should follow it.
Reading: 20,%
